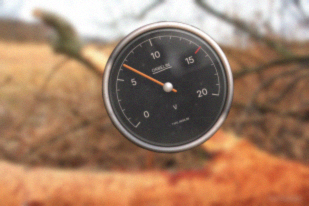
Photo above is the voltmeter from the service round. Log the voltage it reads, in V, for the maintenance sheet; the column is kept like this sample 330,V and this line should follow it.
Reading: 6.5,V
